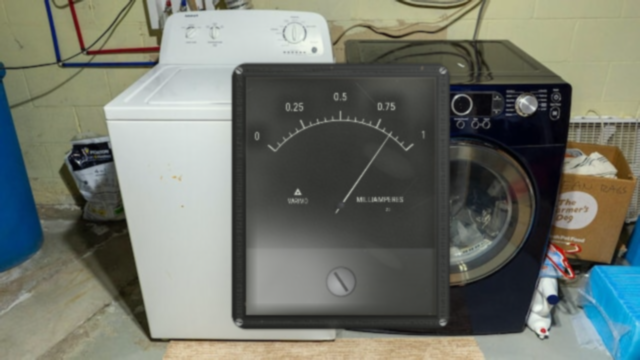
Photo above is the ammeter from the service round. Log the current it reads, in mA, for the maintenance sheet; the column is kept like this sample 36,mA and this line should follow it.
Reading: 0.85,mA
